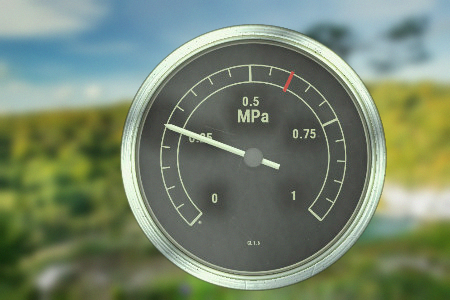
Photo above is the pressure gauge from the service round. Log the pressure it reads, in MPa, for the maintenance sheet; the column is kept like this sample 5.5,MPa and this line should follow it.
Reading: 0.25,MPa
